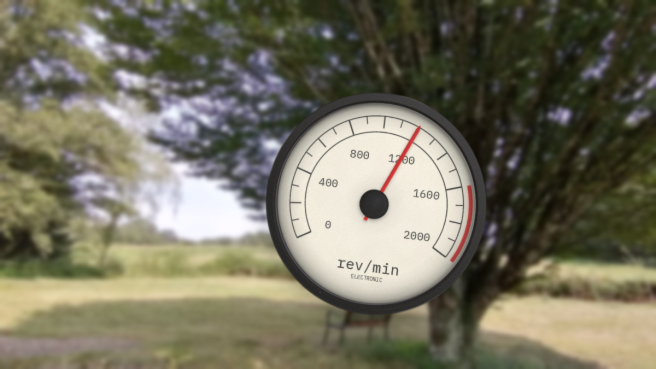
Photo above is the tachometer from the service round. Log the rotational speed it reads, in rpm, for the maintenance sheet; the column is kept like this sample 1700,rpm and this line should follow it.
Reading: 1200,rpm
